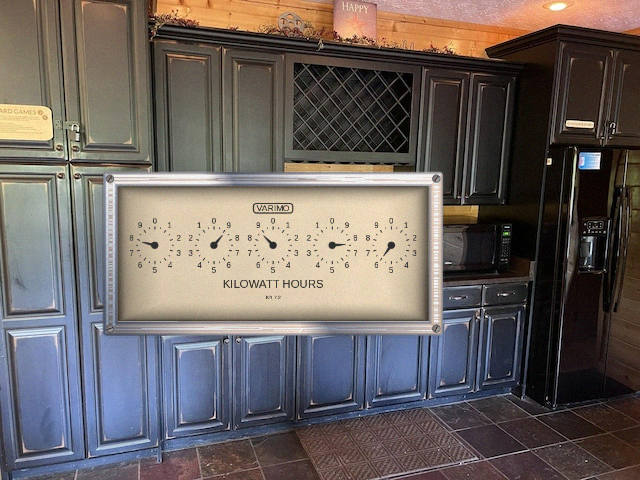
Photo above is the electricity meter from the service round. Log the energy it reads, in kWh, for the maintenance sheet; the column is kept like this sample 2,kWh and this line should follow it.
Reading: 78876,kWh
